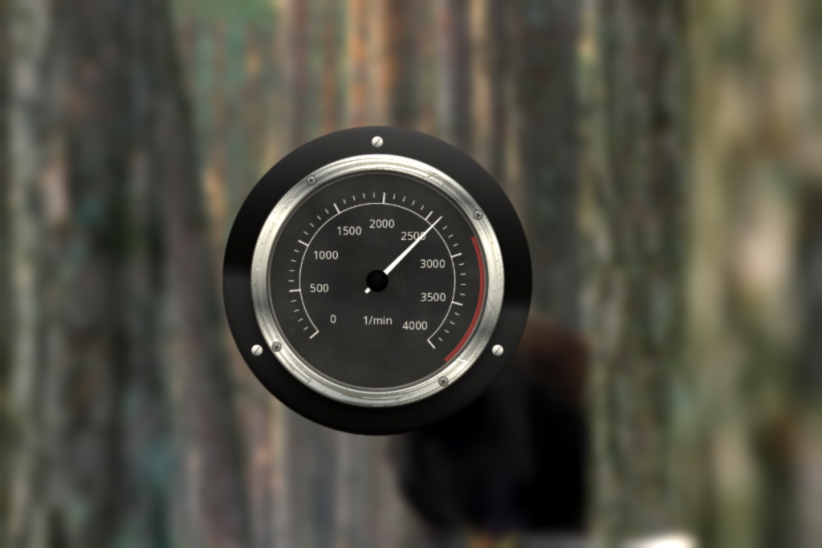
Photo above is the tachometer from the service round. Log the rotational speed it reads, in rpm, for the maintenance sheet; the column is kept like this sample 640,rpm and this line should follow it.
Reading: 2600,rpm
